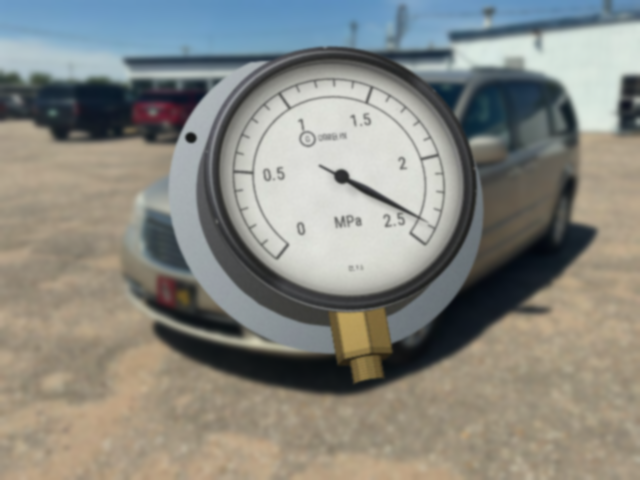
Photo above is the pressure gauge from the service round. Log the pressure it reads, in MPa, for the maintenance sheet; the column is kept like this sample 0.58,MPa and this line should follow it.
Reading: 2.4,MPa
